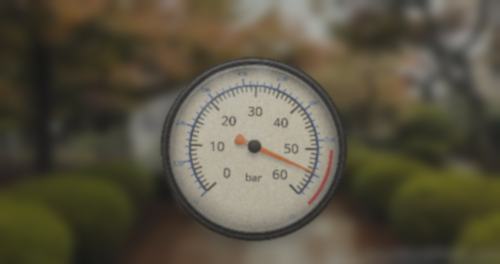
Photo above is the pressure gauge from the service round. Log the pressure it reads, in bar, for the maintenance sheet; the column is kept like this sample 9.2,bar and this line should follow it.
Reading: 55,bar
